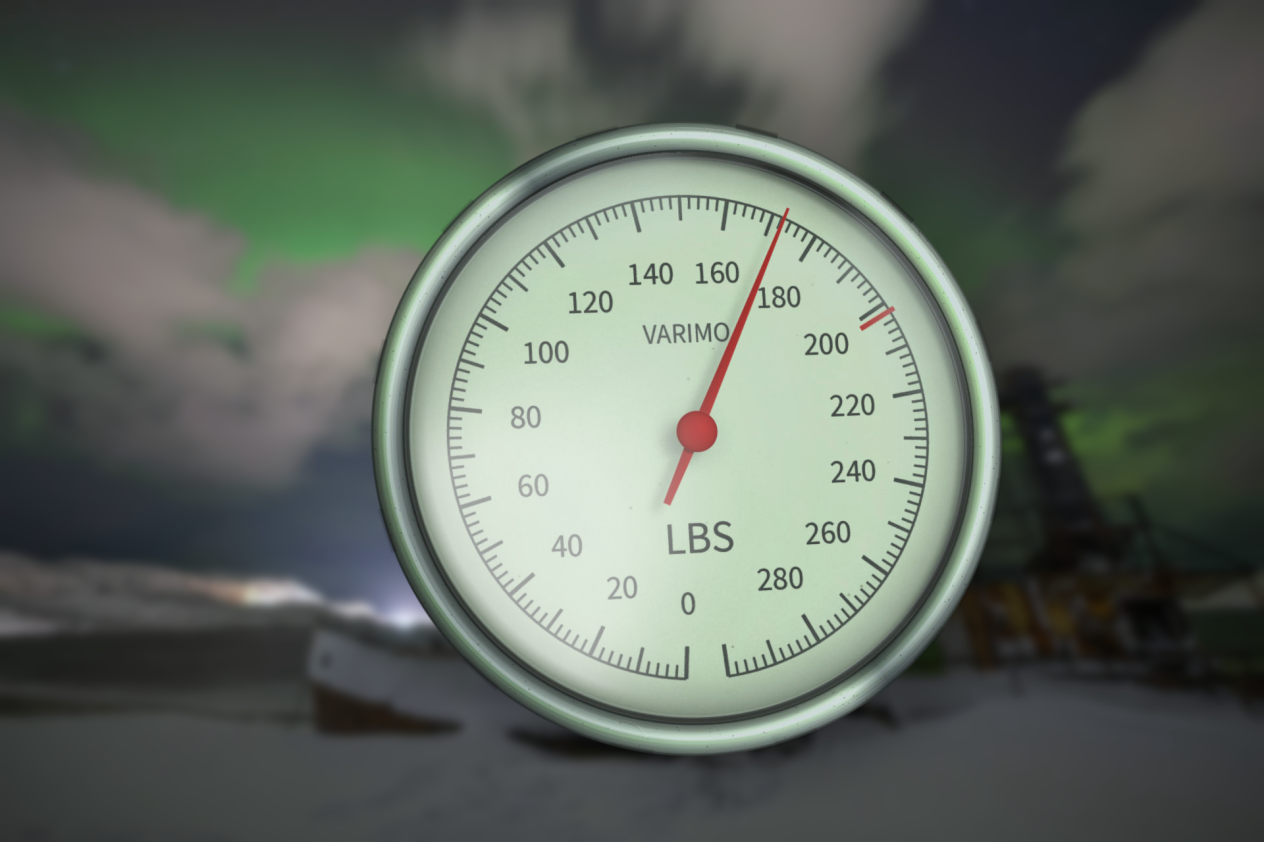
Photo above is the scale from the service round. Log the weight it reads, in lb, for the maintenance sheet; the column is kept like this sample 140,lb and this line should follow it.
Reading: 172,lb
